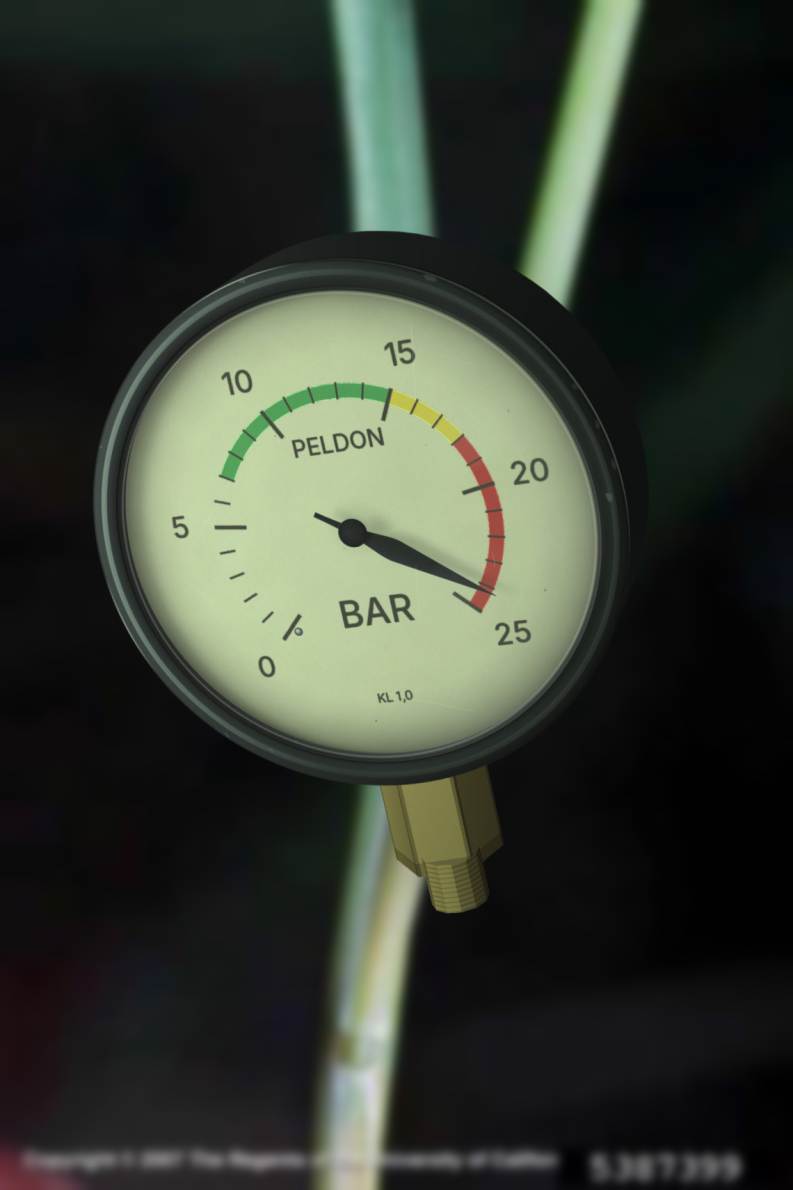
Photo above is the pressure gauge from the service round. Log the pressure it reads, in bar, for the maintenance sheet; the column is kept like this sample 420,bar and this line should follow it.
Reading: 24,bar
